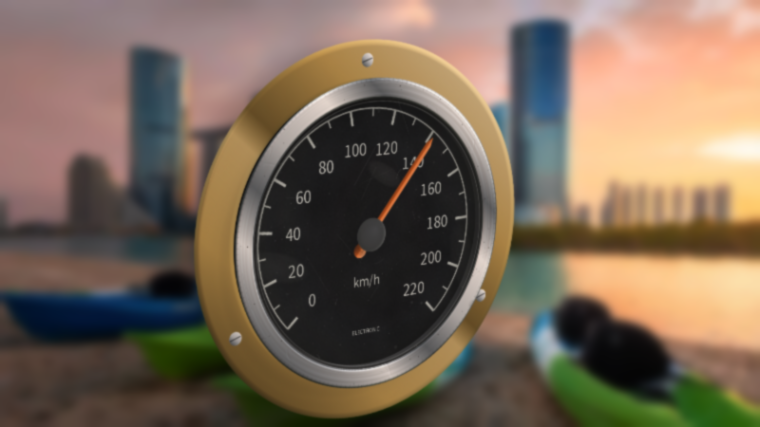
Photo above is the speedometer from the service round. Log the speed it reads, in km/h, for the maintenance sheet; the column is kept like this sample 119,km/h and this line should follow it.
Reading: 140,km/h
